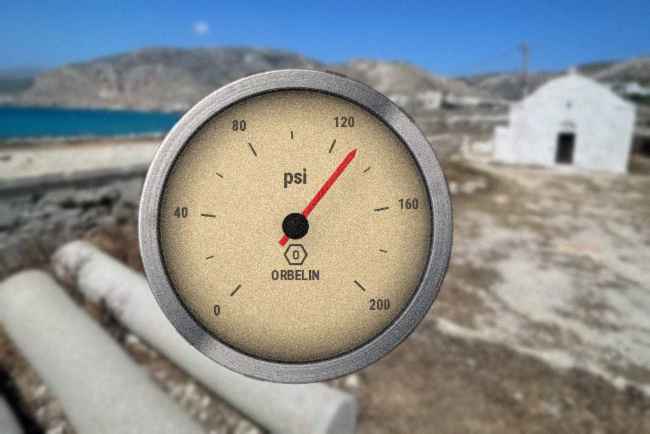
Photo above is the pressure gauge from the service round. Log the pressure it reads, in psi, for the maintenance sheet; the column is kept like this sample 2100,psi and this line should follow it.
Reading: 130,psi
